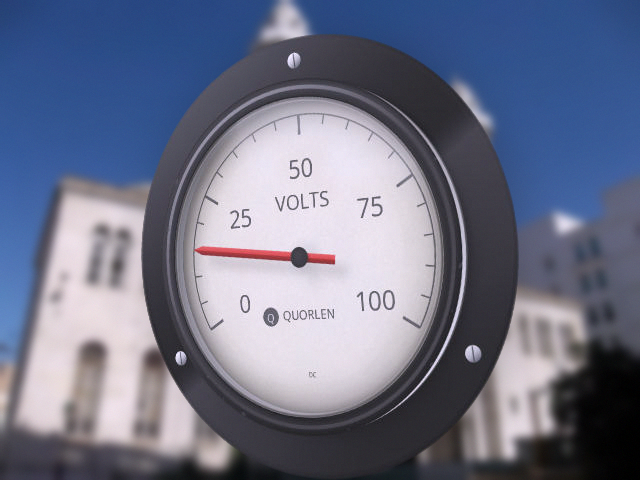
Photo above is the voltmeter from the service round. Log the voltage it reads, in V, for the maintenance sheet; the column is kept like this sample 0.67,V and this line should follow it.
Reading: 15,V
